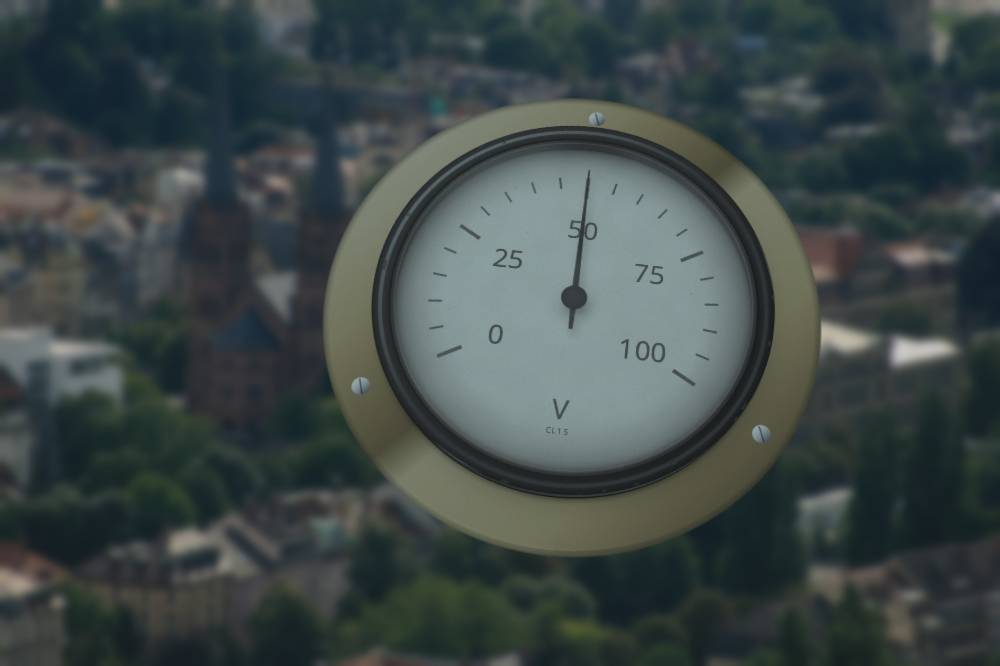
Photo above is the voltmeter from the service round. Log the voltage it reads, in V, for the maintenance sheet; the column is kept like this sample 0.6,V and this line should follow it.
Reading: 50,V
